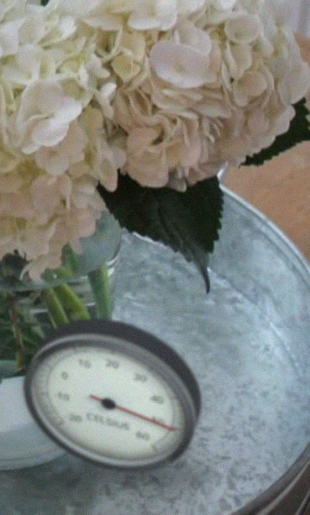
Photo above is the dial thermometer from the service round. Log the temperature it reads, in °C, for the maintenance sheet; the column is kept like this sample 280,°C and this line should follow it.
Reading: 50,°C
